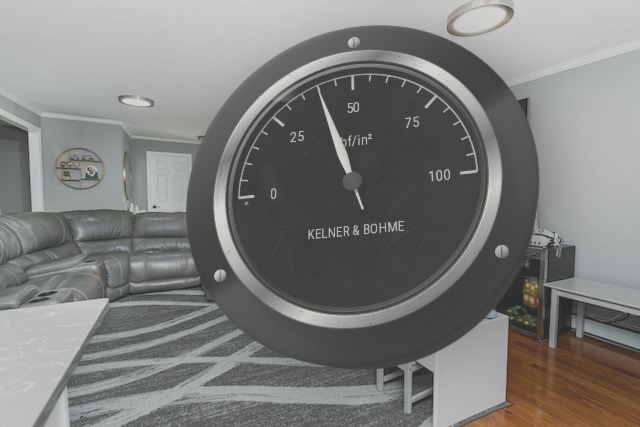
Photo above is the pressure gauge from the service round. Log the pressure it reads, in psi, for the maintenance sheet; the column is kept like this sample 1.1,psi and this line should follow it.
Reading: 40,psi
